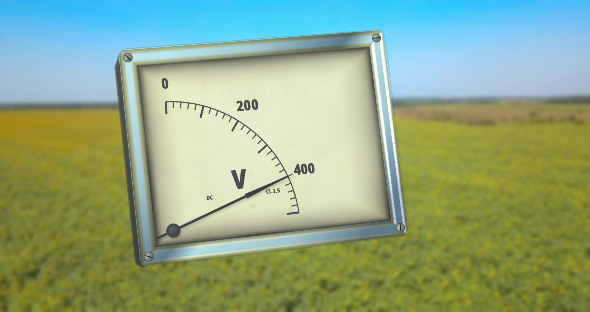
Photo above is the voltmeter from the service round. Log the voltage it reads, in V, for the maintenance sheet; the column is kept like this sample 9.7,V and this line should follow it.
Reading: 400,V
